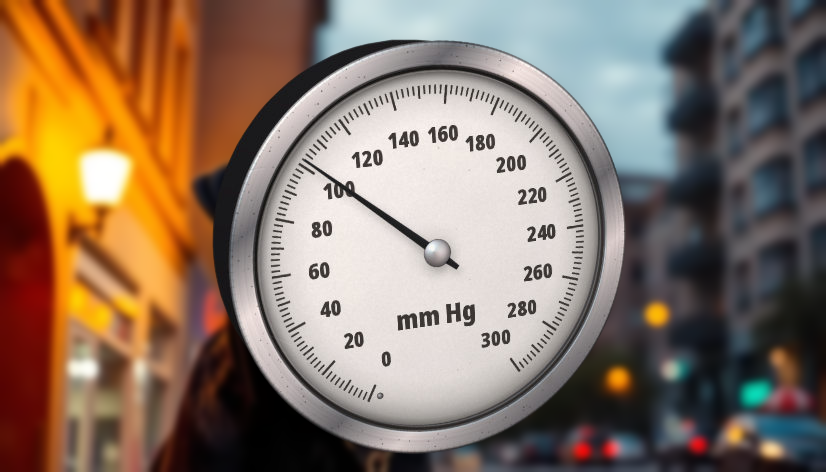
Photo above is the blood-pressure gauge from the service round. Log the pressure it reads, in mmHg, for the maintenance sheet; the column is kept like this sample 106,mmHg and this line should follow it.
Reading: 102,mmHg
